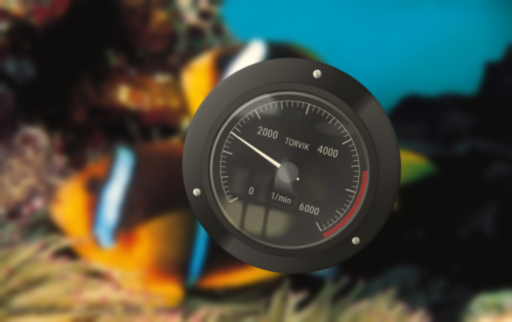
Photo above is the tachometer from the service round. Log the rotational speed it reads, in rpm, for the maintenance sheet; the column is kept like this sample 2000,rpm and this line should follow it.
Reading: 1400,rpm
